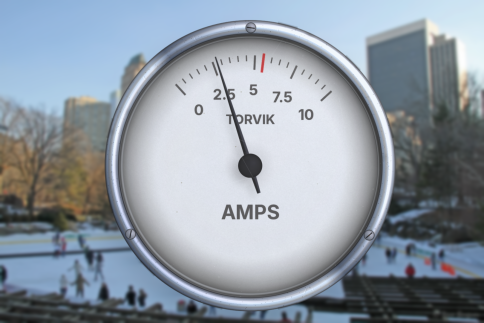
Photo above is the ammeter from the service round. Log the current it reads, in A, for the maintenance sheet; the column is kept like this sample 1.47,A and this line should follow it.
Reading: 2.75,A
